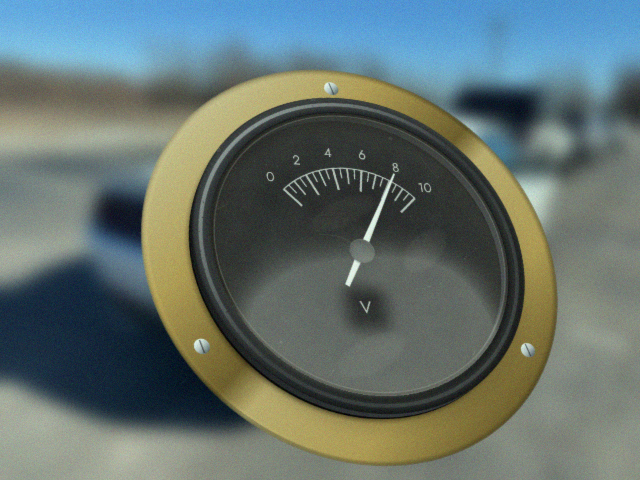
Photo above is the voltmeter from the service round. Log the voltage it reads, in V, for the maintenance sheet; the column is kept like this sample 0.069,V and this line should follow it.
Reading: 8,V
